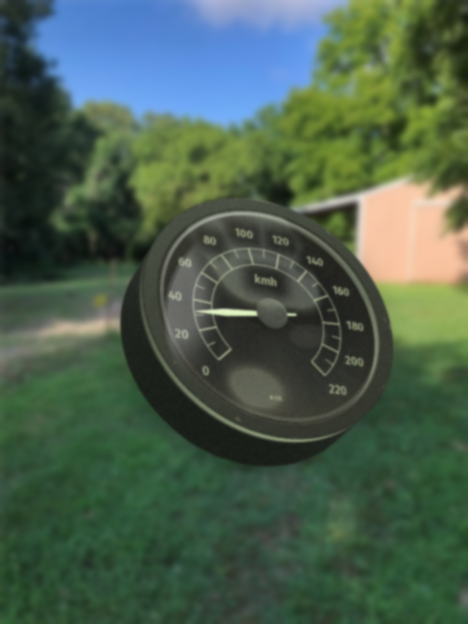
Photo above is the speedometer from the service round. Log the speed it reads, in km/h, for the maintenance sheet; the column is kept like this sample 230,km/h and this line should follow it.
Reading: 30,km/h
